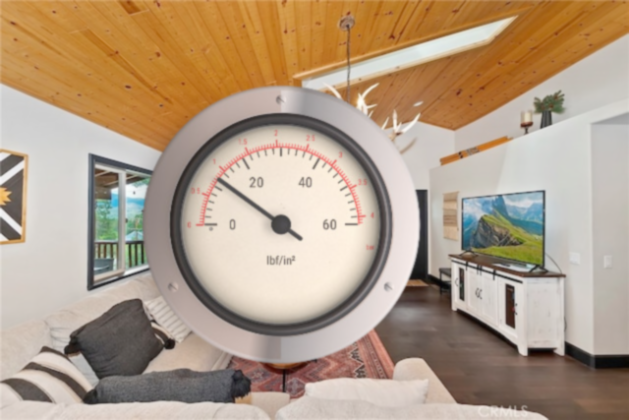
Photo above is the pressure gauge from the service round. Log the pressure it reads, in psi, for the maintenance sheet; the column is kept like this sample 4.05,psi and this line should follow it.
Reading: 12,psi
